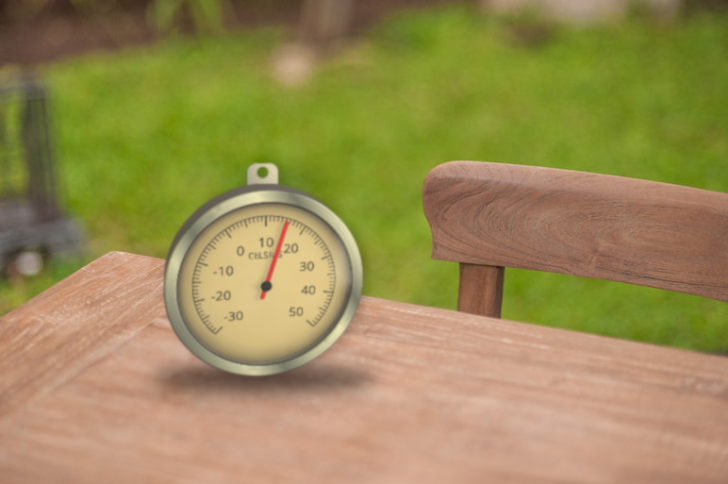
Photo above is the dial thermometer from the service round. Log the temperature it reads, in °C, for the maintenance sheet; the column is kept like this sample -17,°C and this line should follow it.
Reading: 15,°C
